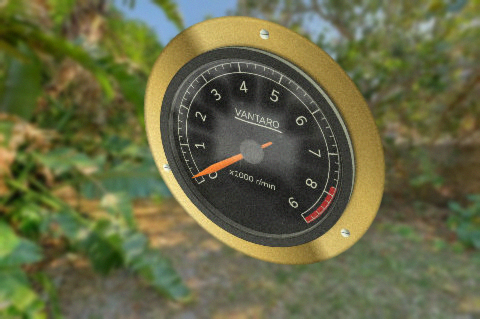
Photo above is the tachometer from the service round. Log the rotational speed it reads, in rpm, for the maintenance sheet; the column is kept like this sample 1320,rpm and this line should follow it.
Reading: 200,rpm
